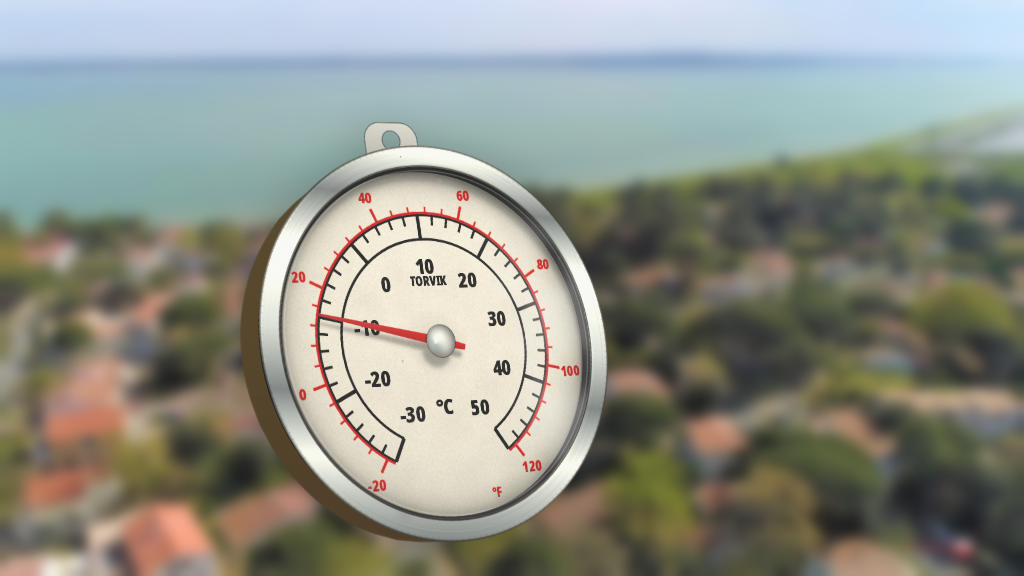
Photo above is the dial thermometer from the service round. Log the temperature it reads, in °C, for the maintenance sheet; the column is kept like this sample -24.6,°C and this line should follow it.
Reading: -10,°C
